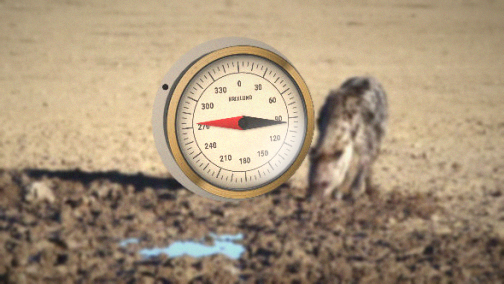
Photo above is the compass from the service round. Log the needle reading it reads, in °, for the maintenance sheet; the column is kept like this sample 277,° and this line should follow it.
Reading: 275,°
